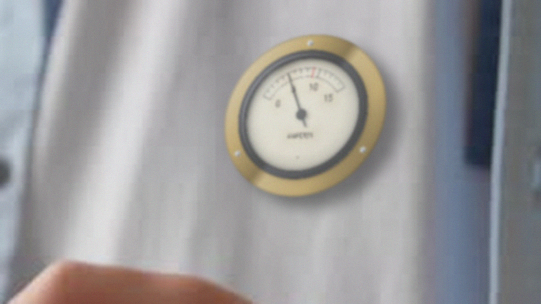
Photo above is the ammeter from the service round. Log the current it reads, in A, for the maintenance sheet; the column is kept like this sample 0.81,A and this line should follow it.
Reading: 5,A
